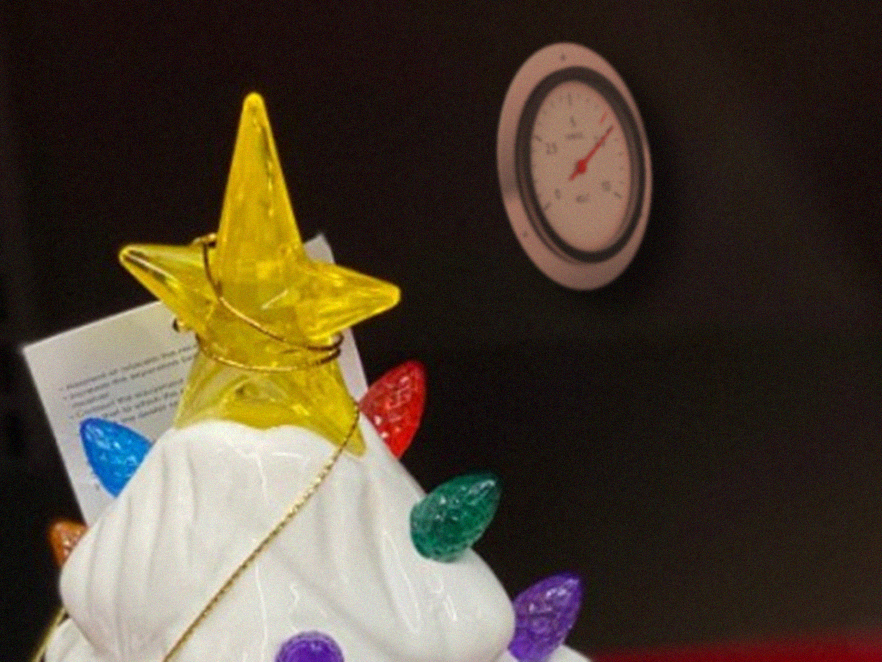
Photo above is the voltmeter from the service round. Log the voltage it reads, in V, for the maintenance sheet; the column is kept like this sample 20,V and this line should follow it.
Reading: 7.5,V
